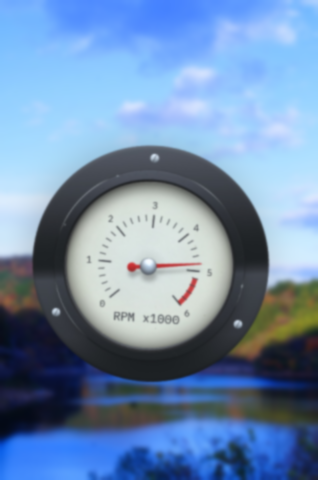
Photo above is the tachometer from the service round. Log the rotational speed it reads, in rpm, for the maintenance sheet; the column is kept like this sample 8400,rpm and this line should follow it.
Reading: 4800,rpm
